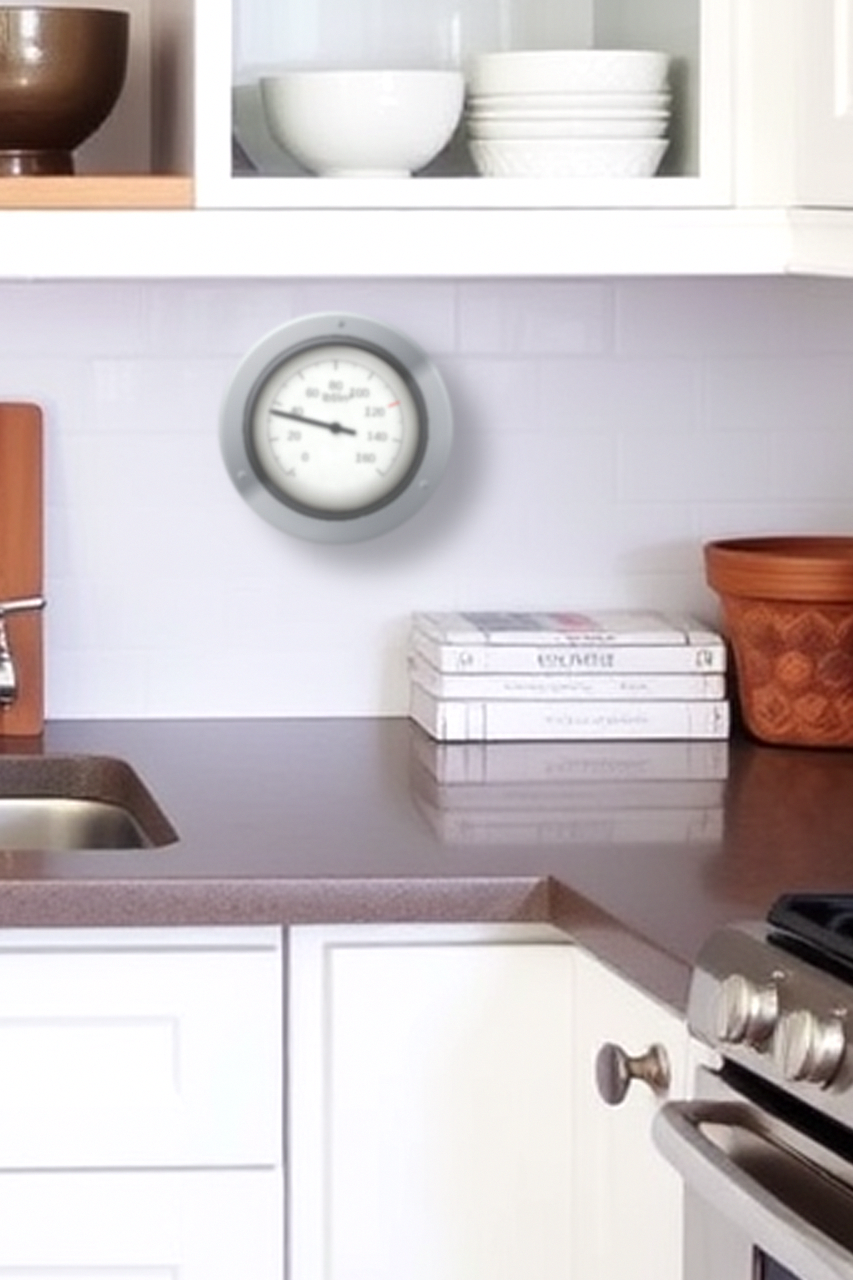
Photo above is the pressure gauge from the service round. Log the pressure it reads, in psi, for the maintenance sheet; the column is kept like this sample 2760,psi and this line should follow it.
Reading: 35,psi
